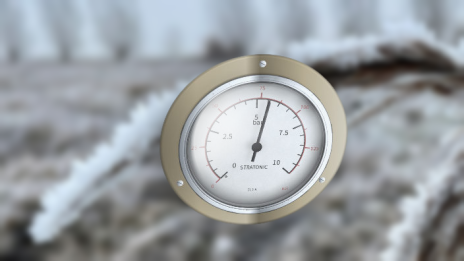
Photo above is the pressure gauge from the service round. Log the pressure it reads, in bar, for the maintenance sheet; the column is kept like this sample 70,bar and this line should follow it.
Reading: 5.5,bar
